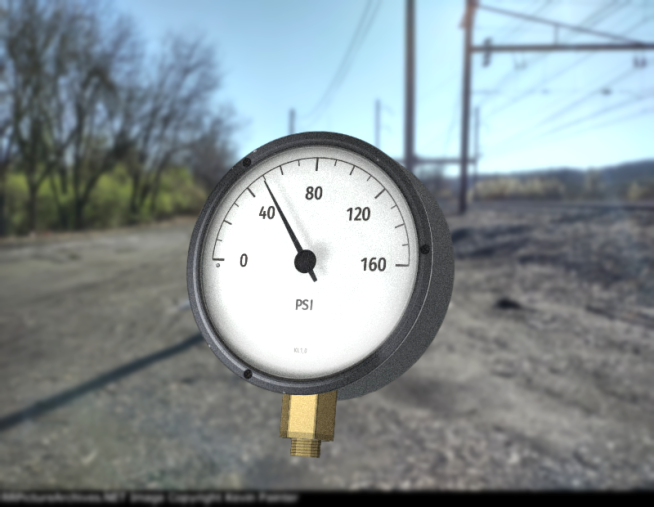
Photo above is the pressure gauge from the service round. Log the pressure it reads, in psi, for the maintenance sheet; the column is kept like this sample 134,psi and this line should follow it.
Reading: 50,psi
